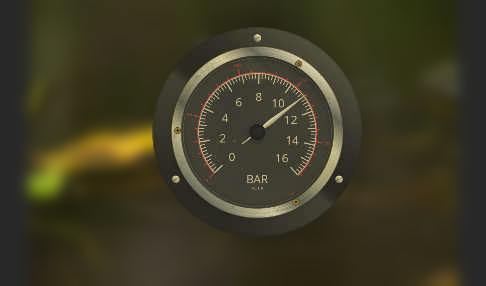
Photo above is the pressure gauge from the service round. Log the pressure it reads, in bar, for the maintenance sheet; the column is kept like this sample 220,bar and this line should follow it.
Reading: 11,bar
